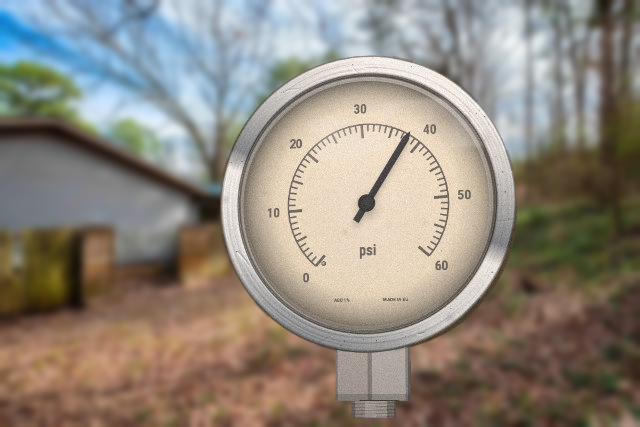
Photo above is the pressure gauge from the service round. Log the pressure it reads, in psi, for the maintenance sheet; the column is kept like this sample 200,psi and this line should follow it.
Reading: 38,psi
